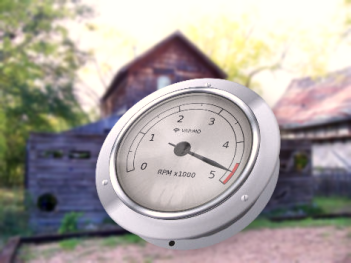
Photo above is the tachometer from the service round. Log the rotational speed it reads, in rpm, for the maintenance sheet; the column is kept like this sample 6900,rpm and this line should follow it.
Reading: 4750,rpm
